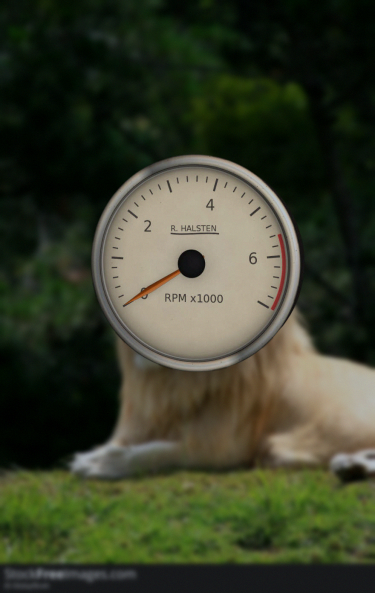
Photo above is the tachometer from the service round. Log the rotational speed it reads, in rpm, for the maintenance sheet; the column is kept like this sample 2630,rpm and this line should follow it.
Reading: 0,rpm
